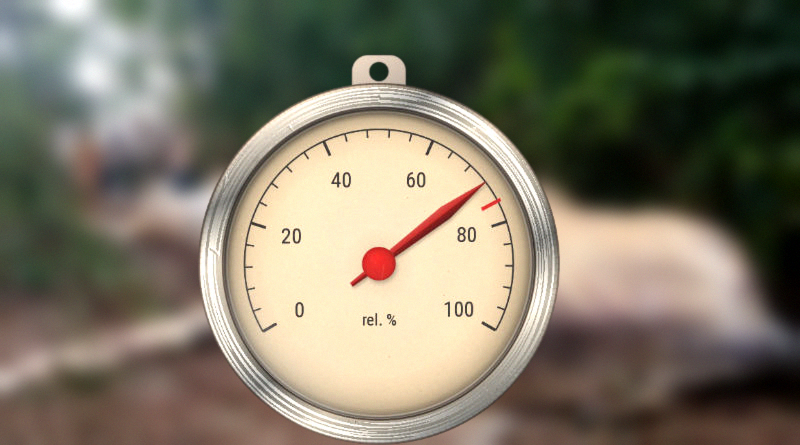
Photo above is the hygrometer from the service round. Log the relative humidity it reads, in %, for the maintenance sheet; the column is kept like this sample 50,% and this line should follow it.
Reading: 72,%
